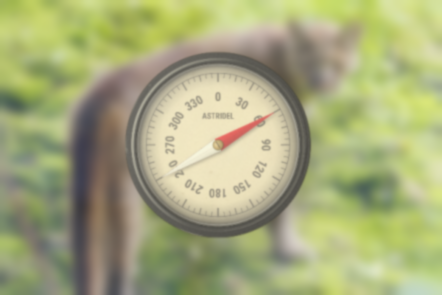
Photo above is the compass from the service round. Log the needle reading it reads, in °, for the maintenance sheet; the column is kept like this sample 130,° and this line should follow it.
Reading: 60,°
